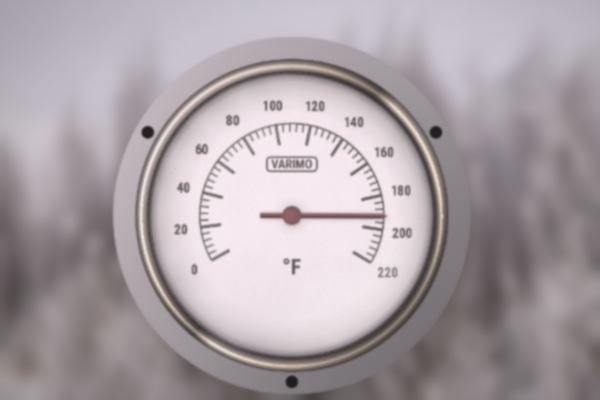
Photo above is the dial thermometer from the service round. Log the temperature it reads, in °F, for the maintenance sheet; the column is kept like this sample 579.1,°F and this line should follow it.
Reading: 192,°F
